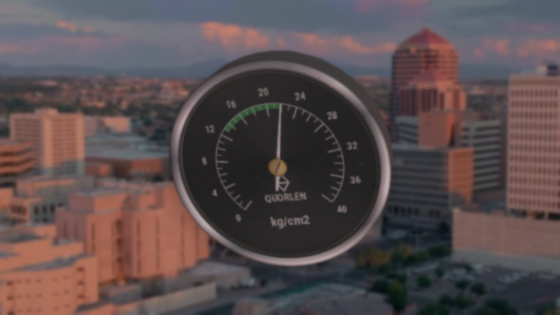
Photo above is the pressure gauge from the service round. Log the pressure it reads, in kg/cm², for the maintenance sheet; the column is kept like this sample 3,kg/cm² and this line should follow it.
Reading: 22,kg/cm²
